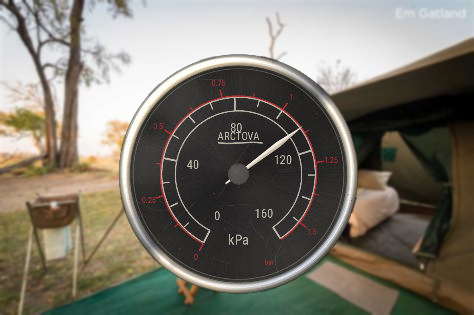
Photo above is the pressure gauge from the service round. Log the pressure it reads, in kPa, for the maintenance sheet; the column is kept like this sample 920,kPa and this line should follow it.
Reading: 110,kPa
